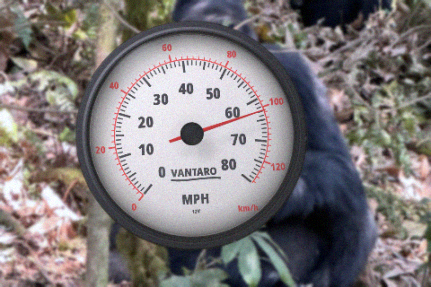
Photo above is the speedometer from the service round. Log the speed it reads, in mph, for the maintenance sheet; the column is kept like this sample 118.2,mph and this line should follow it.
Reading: 63,mph
